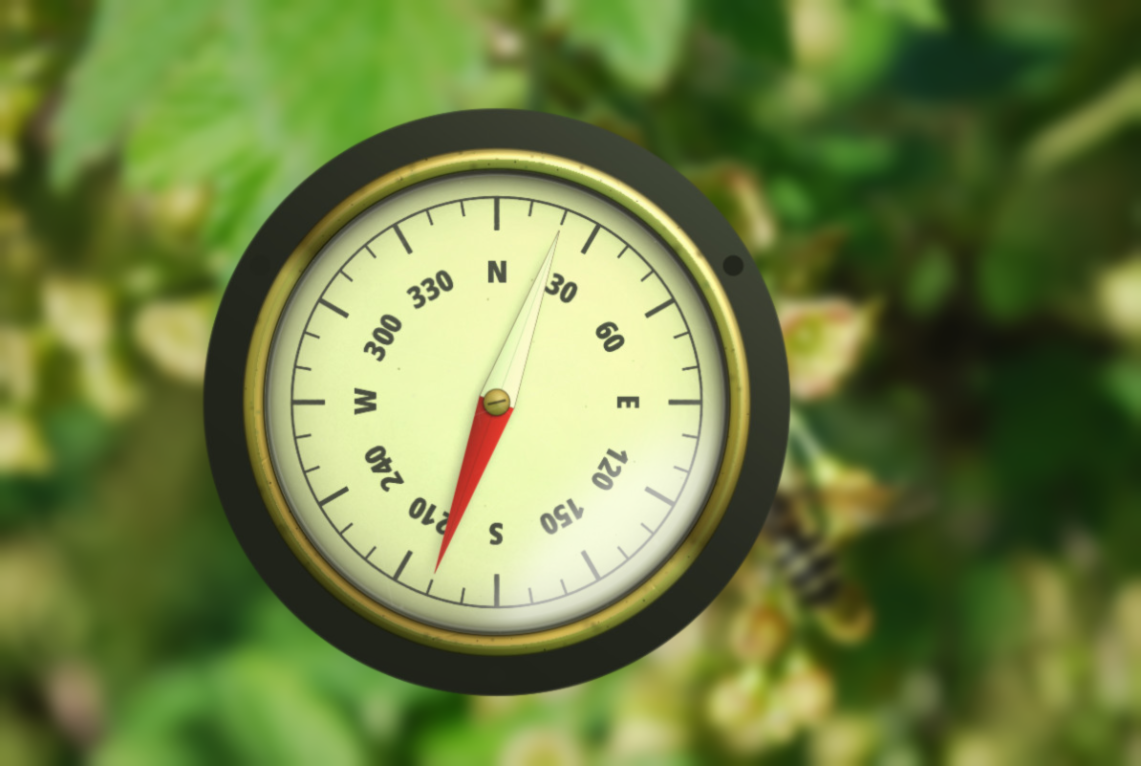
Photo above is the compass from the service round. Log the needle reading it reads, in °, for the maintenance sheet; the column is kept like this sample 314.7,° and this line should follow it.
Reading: 200,°
